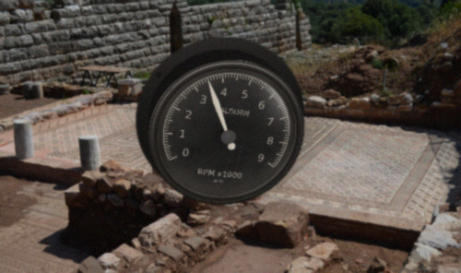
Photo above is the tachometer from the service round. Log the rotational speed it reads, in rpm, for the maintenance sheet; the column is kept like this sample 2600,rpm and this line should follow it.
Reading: 3500,rpm
